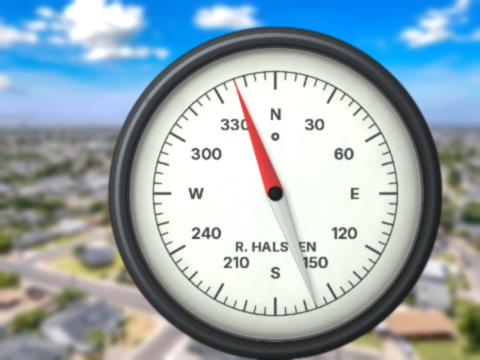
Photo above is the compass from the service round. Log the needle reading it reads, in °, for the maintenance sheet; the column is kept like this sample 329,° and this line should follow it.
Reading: 340,°
